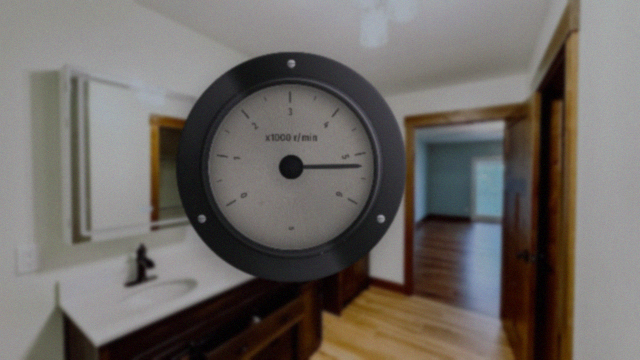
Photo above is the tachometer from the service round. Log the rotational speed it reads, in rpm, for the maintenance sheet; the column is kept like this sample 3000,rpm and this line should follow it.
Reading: 5250,rpm
